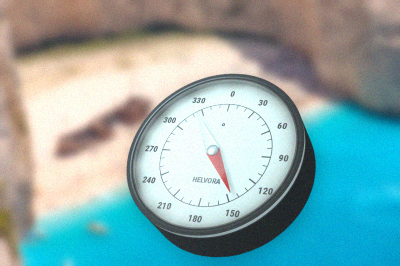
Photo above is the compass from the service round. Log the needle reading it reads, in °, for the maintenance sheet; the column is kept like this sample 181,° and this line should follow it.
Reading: 145,°
